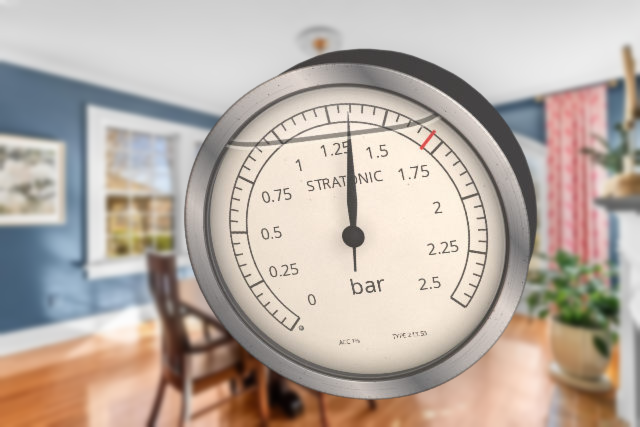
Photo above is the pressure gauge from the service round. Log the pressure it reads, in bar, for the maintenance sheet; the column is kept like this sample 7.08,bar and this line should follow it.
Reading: 1.35,bar
